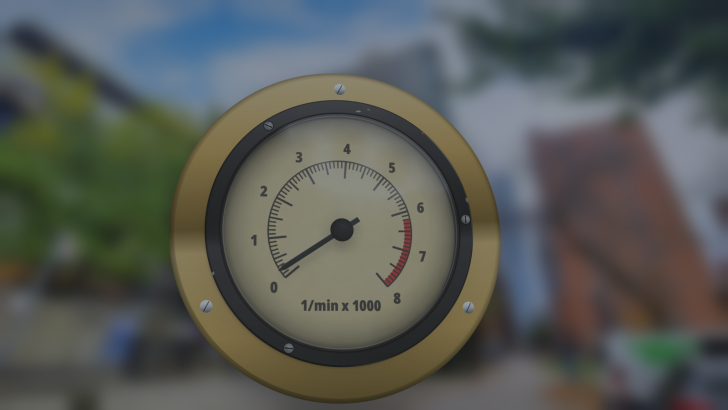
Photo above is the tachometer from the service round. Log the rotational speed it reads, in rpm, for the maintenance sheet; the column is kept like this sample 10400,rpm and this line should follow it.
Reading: 200,rpm
